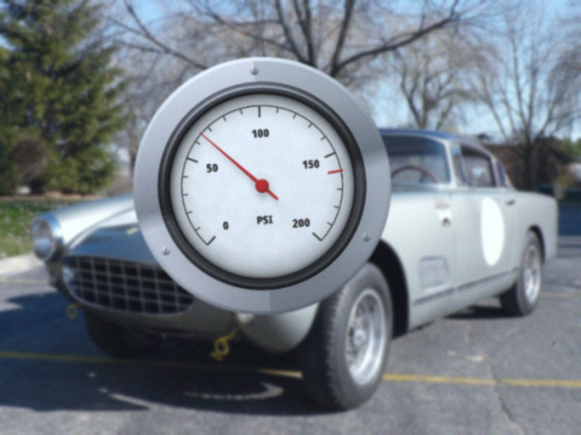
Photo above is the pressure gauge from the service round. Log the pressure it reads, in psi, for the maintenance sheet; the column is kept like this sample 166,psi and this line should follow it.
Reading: 65,psi
